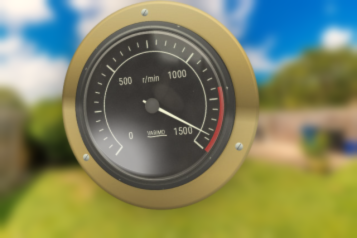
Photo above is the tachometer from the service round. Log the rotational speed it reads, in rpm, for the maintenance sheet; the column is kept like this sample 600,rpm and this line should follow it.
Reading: 1425,rpm
